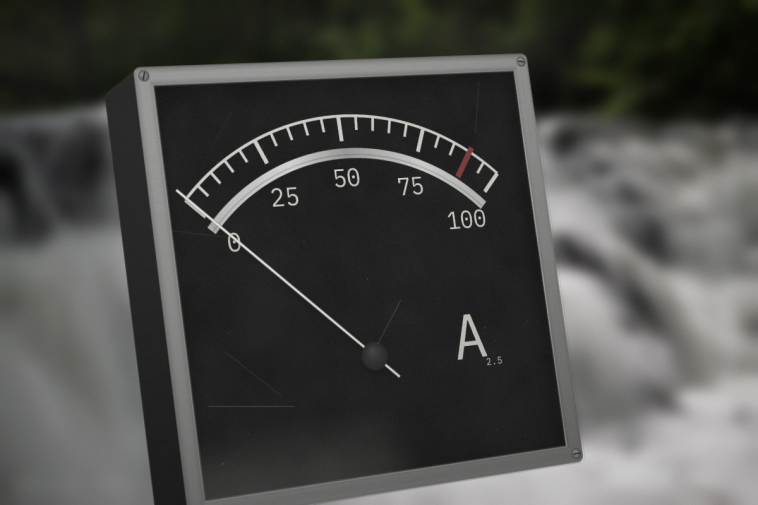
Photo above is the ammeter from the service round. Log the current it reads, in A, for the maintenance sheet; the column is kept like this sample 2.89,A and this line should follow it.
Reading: 0,A
